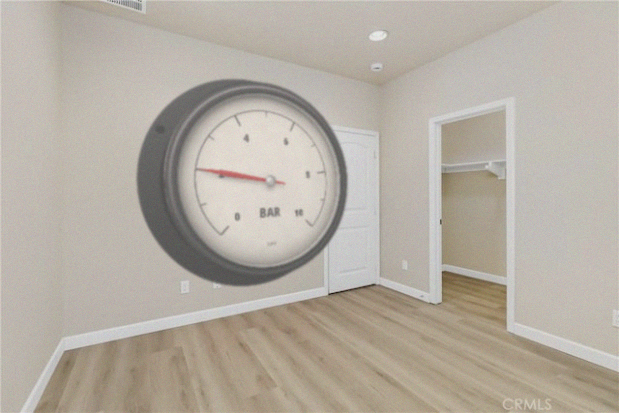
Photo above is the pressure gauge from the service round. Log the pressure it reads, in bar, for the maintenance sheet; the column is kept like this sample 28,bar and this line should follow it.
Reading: 2,bar
